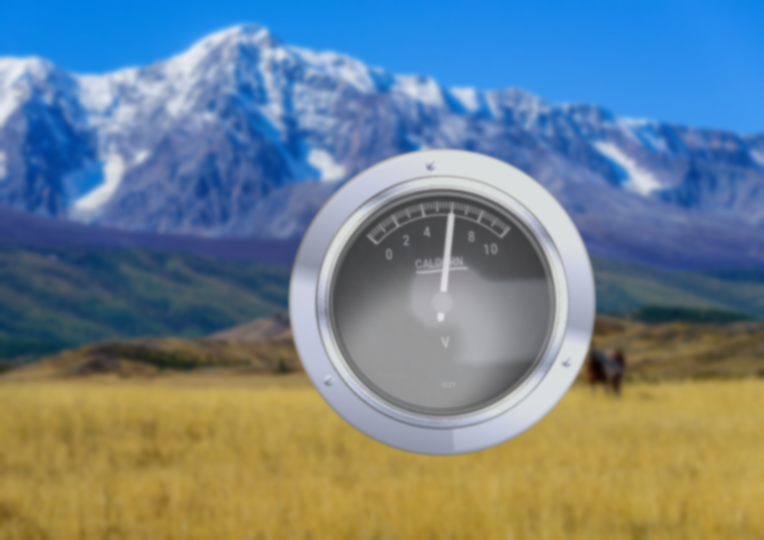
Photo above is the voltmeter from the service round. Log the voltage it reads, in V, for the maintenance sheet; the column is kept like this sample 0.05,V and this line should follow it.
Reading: 6,V
